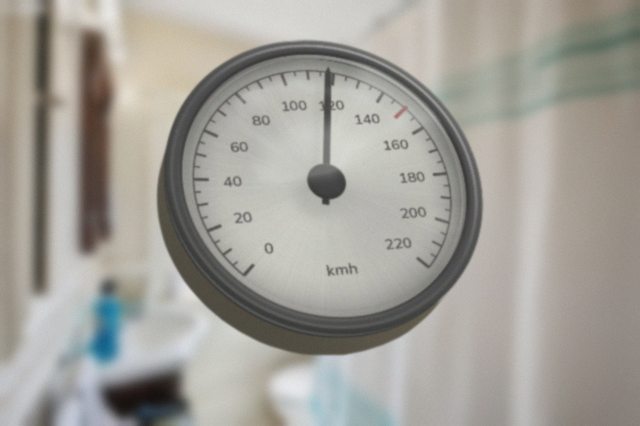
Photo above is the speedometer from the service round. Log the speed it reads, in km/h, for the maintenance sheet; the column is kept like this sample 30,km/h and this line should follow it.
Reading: 117.5,km/h
